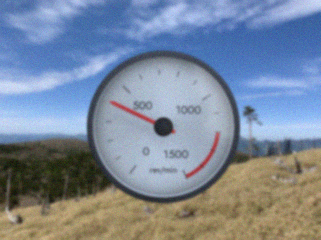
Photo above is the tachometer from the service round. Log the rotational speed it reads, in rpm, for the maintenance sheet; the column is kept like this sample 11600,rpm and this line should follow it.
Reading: 400,rpm
